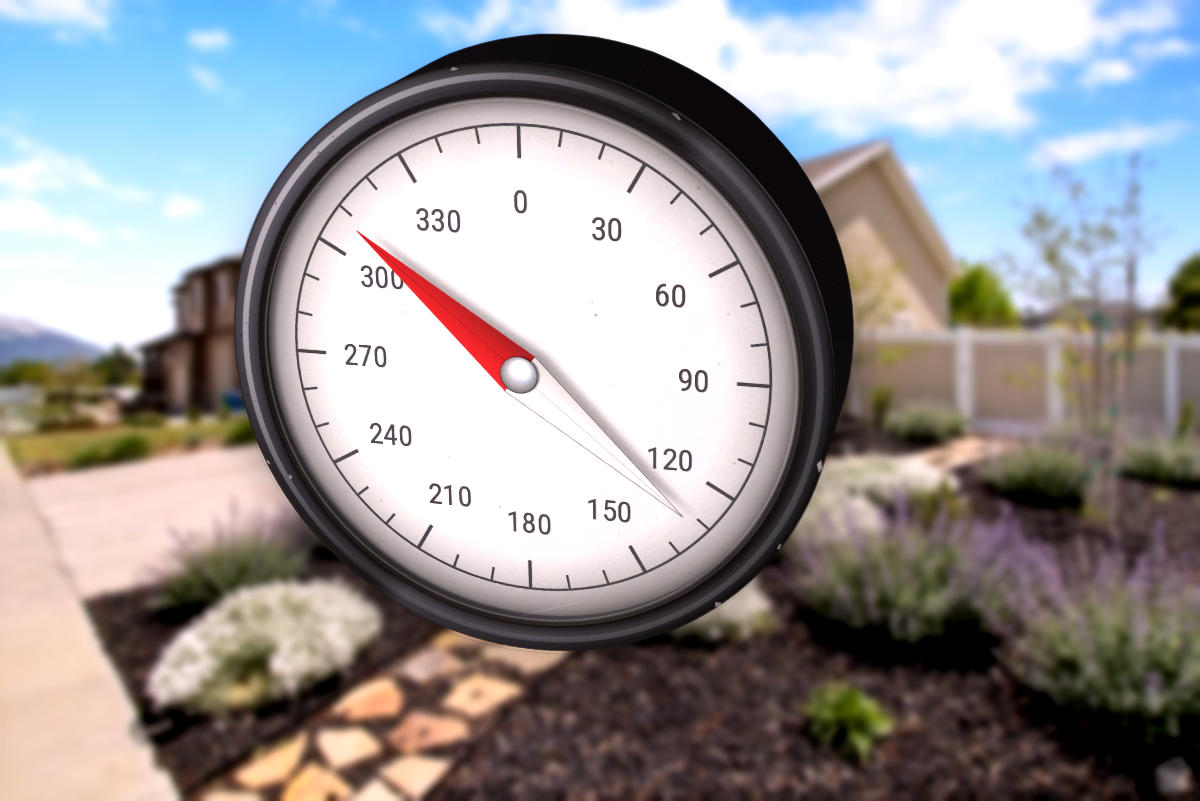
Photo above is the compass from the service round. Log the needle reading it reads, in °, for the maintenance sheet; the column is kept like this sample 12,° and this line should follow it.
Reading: 310,°
